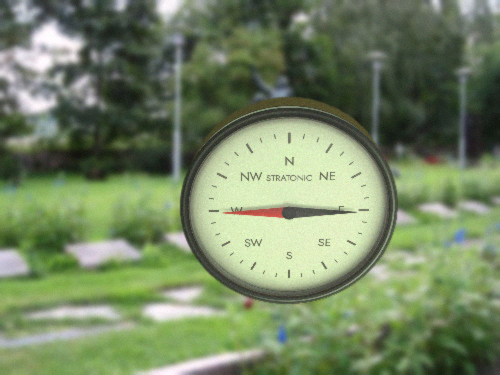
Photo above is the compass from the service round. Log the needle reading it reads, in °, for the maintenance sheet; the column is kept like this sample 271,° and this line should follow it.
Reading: 270,°
